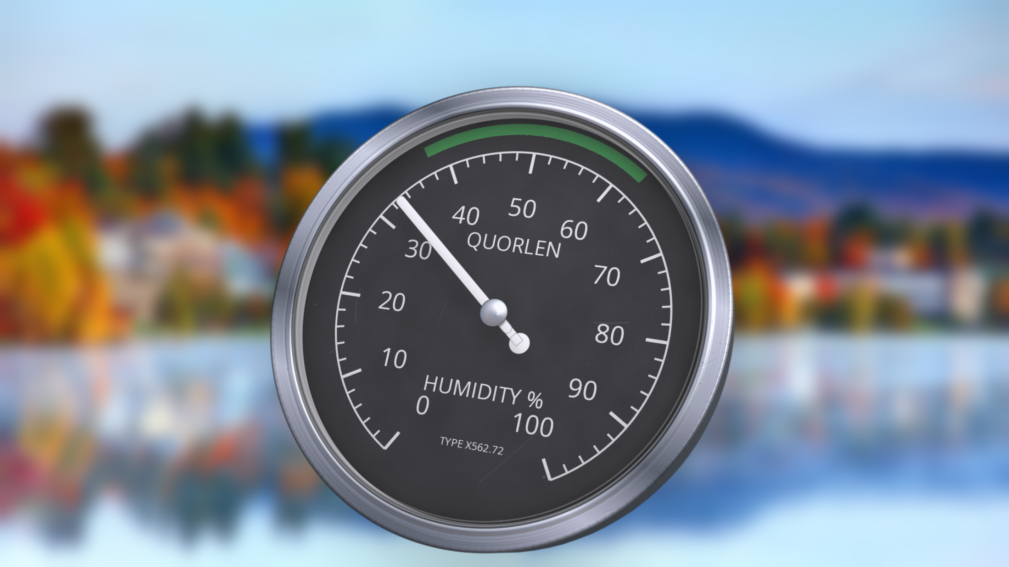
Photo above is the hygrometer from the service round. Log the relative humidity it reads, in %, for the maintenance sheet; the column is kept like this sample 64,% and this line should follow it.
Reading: 33,%
